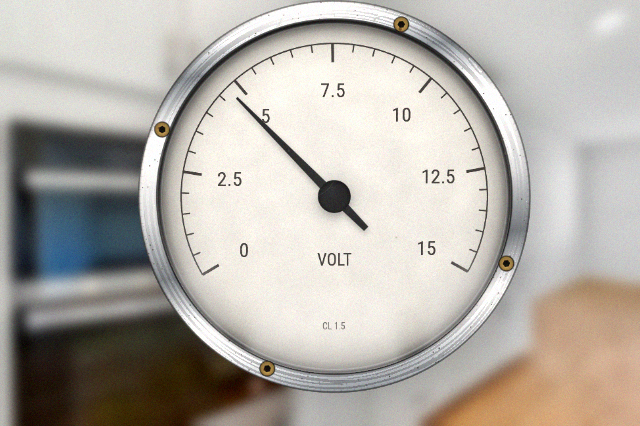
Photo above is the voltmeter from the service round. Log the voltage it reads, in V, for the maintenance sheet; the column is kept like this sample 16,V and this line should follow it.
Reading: 4.75,V
